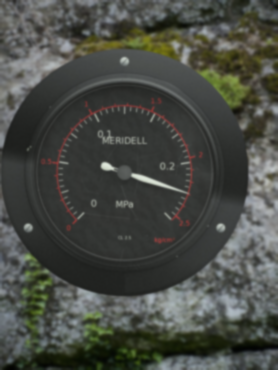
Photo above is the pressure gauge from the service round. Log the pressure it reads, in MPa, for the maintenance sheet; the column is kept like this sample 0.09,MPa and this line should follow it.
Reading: 0.225,MPa
